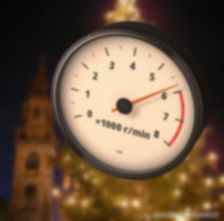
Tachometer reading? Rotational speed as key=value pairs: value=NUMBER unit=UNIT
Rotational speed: value=5750 unit=rpm
